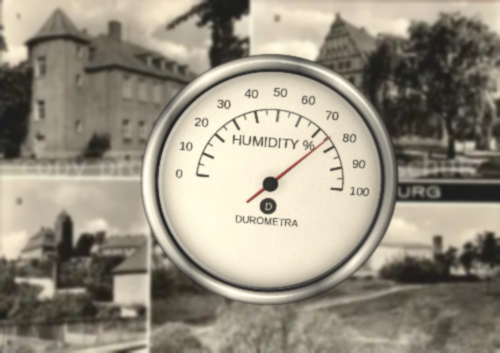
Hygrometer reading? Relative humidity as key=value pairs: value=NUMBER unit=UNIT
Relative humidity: value=75 unit=%
